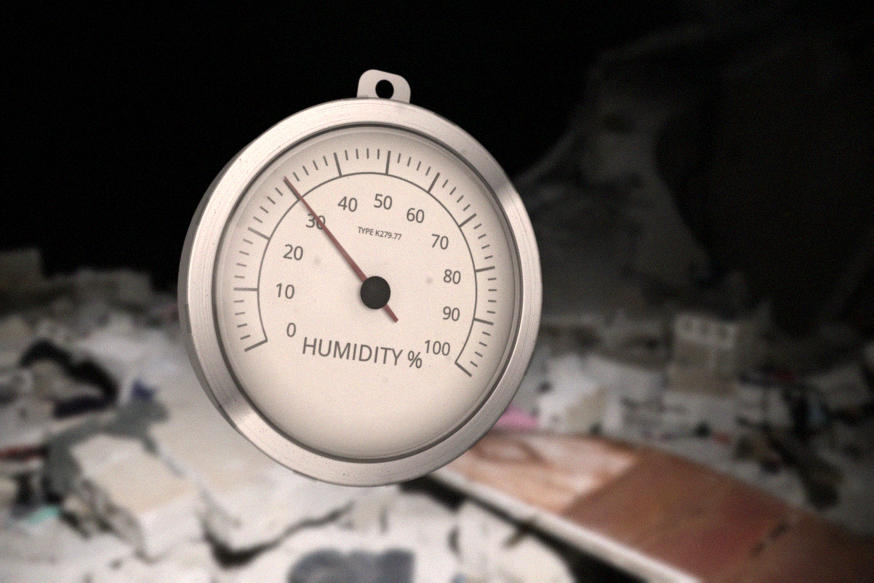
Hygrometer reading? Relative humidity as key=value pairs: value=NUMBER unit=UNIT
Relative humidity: value=30 unit=%
